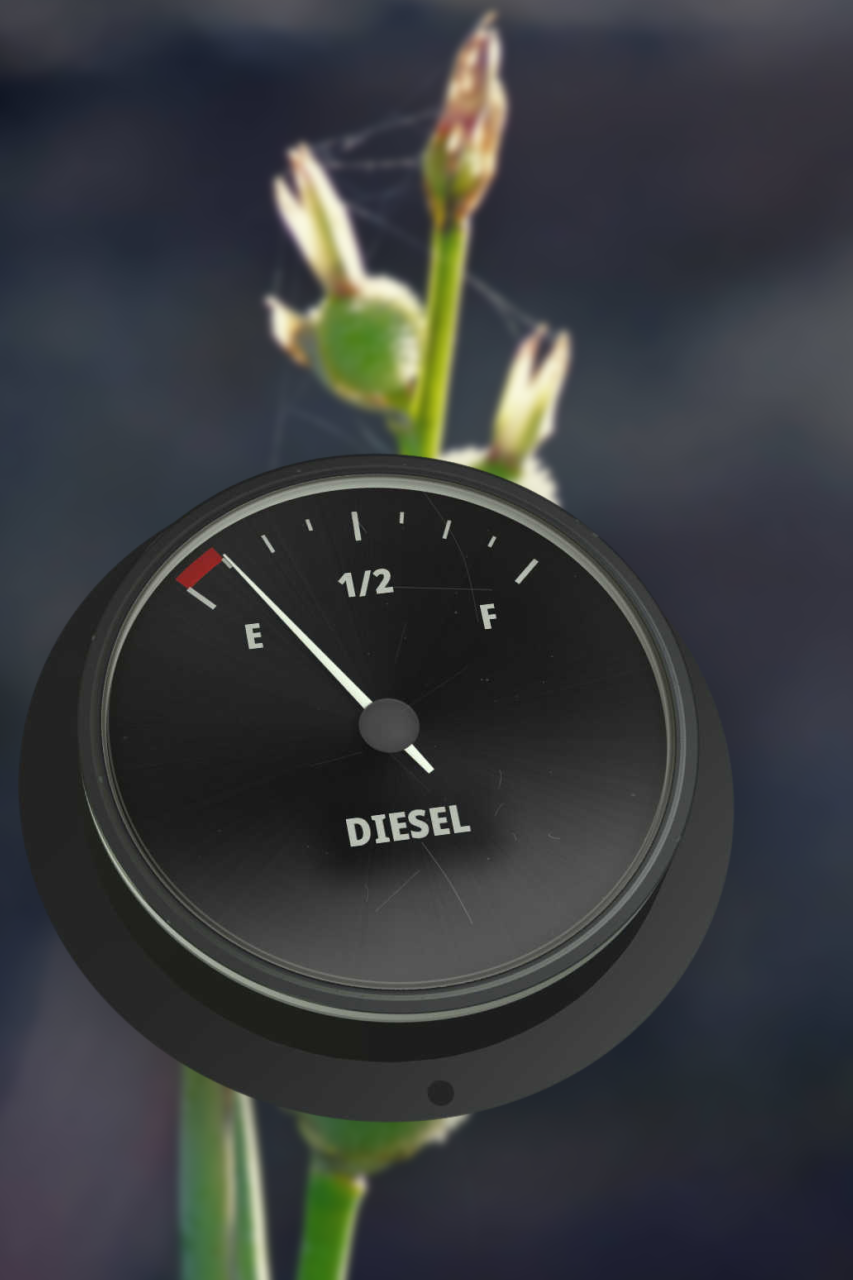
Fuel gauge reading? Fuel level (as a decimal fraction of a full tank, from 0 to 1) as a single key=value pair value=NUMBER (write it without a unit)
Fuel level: value=0.125
